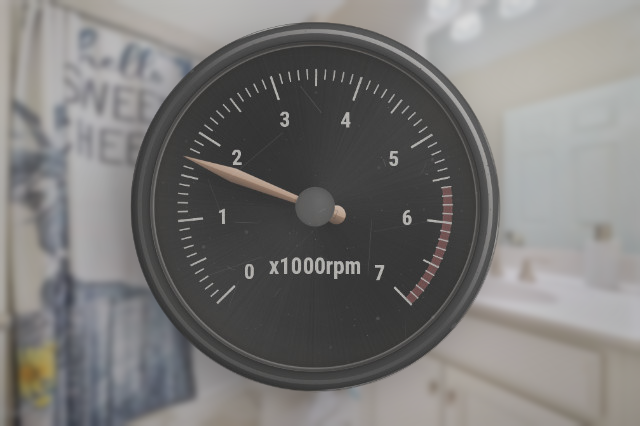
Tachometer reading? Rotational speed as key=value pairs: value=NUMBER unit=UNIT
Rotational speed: value=1700 unit=rpm
